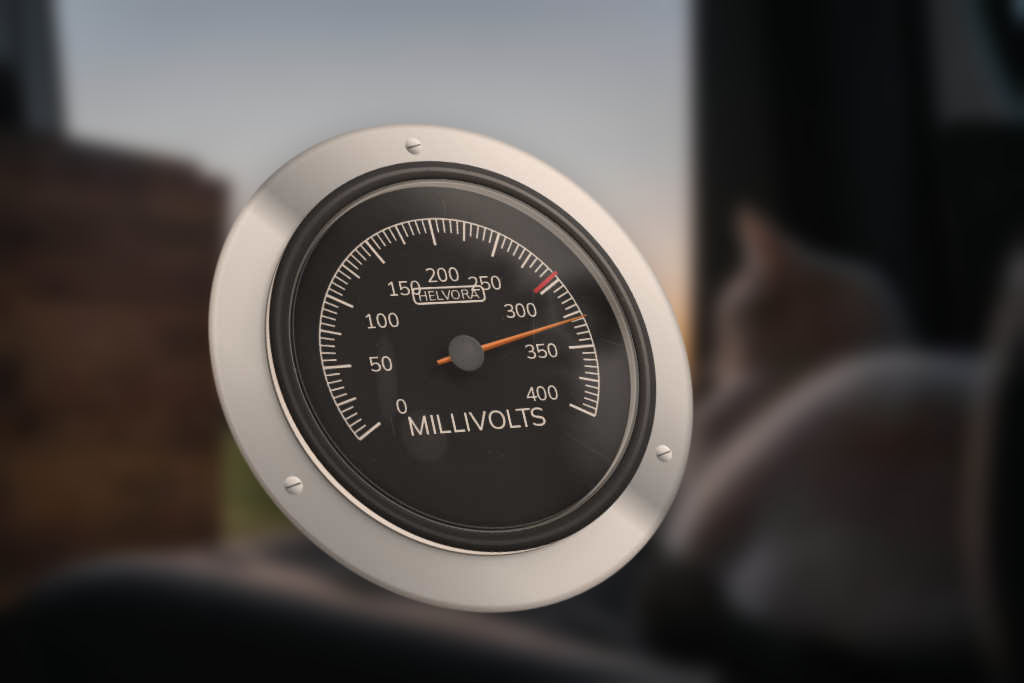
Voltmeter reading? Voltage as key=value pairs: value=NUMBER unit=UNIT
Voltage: value=330 unit=mV
